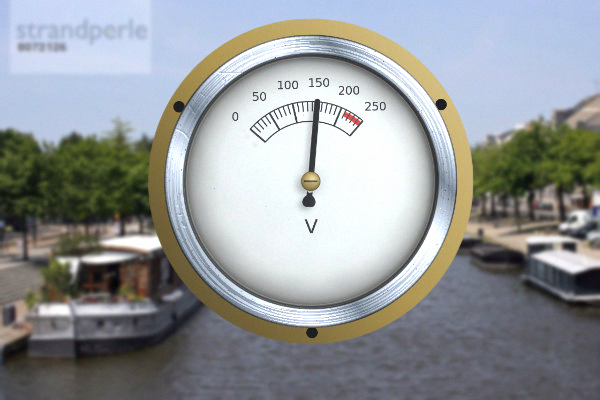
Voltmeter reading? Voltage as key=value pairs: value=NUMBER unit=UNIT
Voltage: value=150 unit=V
